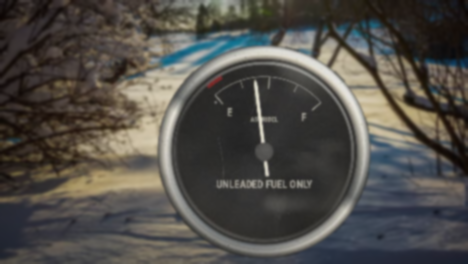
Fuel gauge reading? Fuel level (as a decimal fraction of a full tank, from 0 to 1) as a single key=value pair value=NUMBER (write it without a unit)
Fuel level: value=0.375
